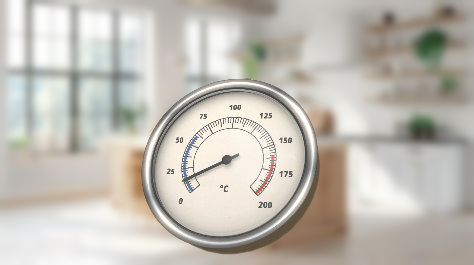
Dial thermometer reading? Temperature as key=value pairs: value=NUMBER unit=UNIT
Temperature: value=12.5 unit=°C
